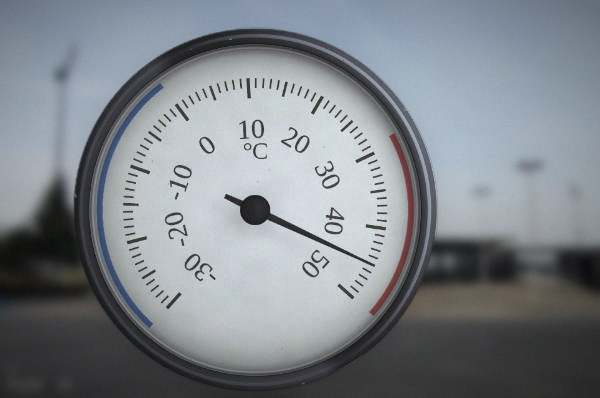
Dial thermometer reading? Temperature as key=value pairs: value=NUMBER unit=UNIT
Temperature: value=45 unit=°C
